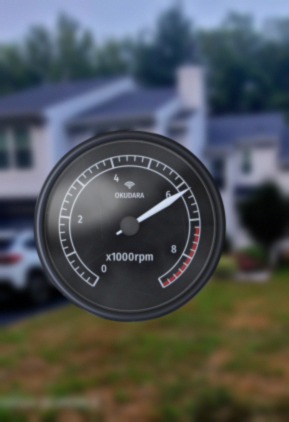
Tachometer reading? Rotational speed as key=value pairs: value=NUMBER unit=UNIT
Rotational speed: value=6200 unit=rpm
